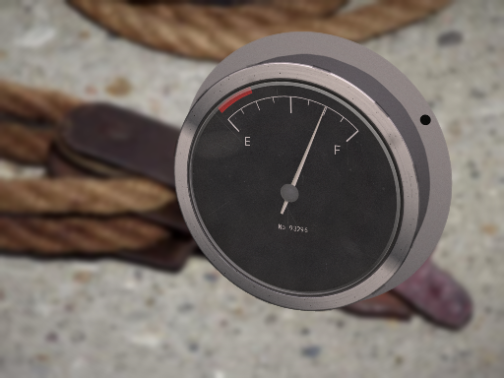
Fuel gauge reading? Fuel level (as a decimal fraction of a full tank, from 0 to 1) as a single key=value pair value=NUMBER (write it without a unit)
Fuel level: value=0.75
